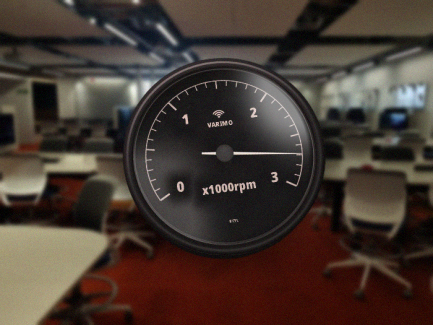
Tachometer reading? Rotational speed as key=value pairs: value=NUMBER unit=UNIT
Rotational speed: value=2700 unit=rpm
